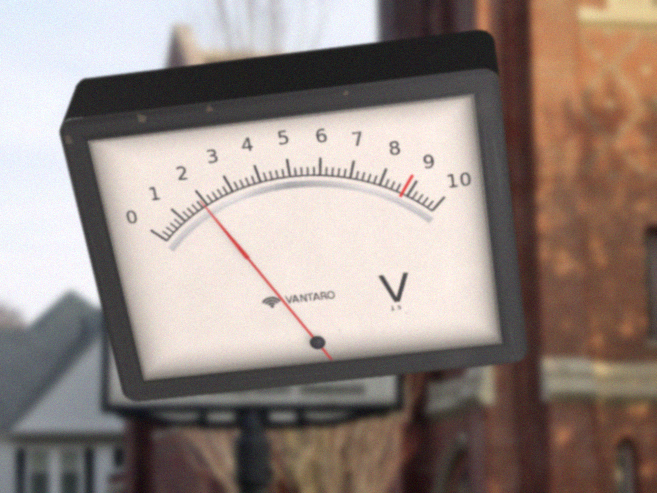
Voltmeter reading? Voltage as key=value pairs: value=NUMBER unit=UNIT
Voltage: value=2 unit=V
